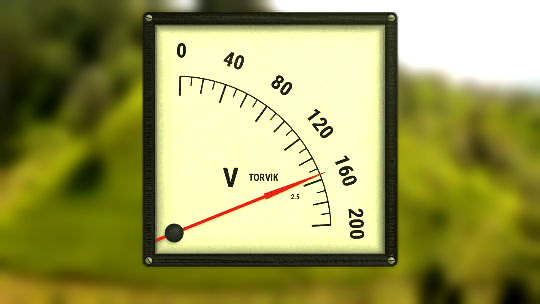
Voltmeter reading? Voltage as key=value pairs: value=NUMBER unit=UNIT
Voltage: value=155 unit=V
